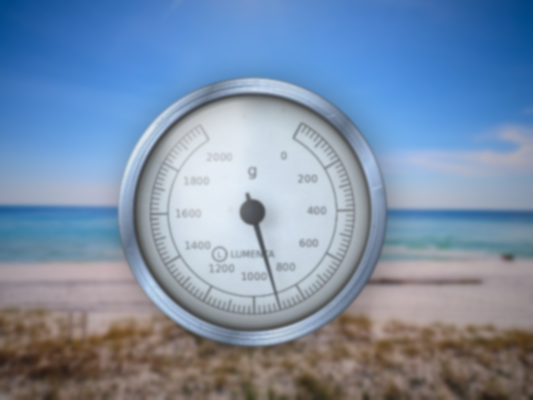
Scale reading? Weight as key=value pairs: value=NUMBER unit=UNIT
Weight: value=900 unit=g
